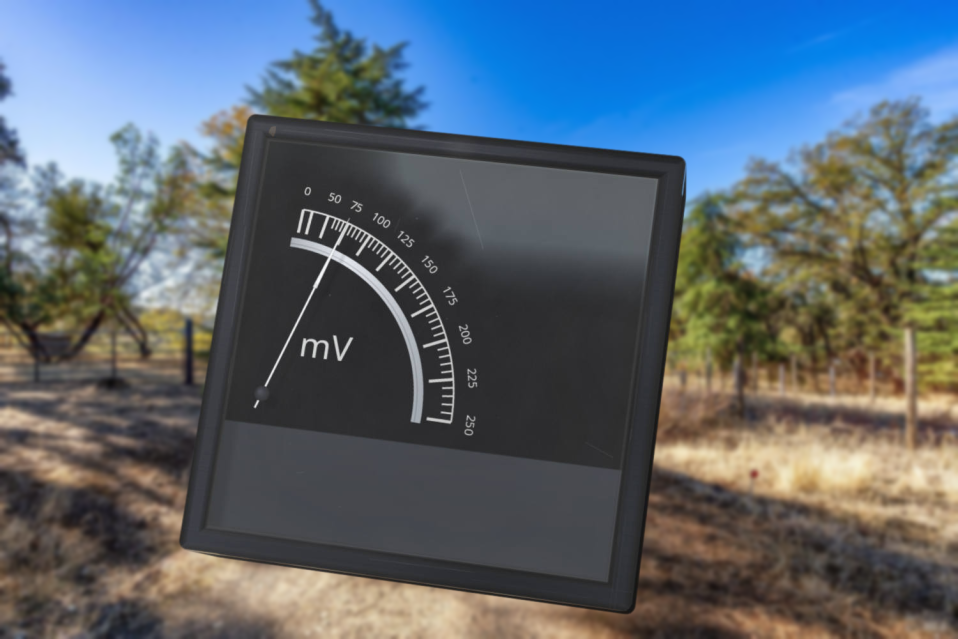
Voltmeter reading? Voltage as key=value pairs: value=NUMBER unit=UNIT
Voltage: value=75 unit=mV
